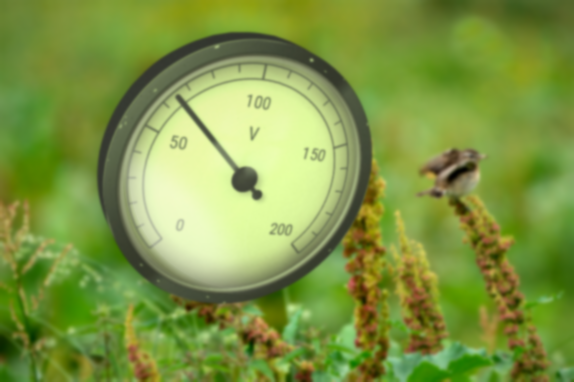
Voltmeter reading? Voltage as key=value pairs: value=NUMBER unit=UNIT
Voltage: value=65 unit=V
